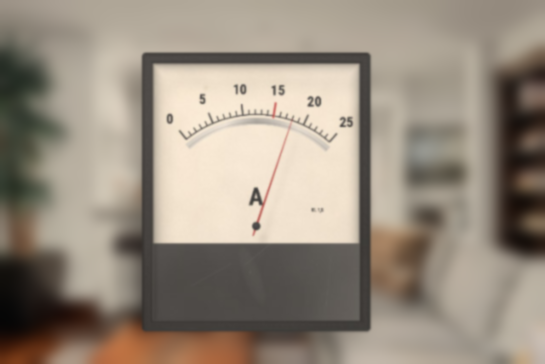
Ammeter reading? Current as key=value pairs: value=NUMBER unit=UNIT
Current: value=18 unit=A
